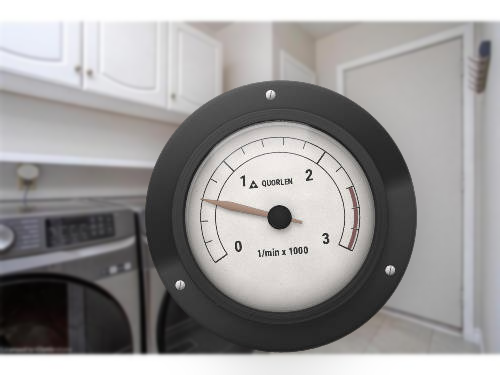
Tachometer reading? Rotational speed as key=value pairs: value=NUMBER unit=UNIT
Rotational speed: value=600 unit=rpm
